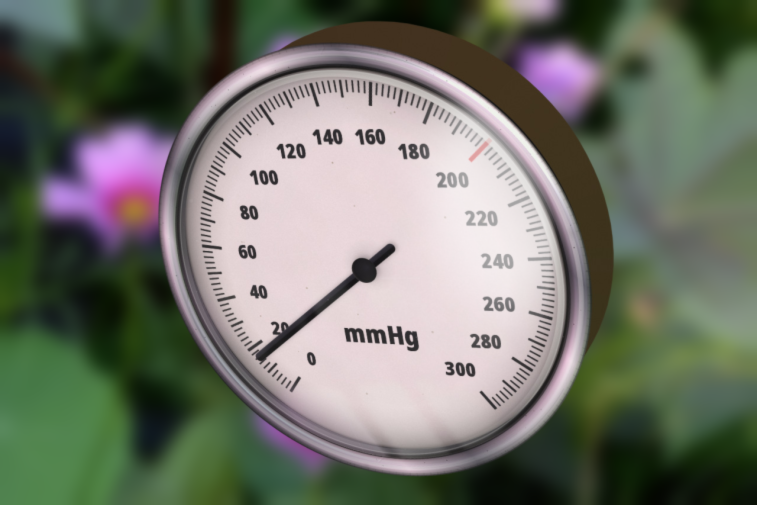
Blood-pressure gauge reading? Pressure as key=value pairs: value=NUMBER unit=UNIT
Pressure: value=16 unit=mmHg
